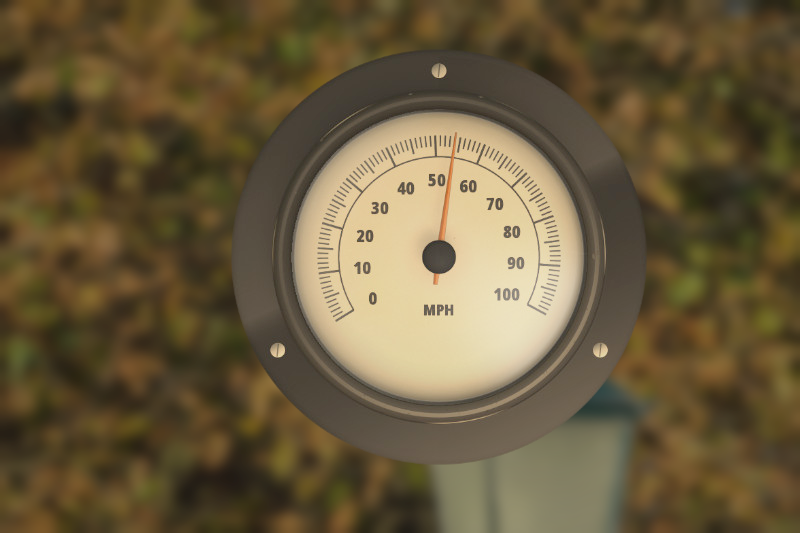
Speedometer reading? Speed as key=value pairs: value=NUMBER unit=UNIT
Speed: value=54 unit=mph
